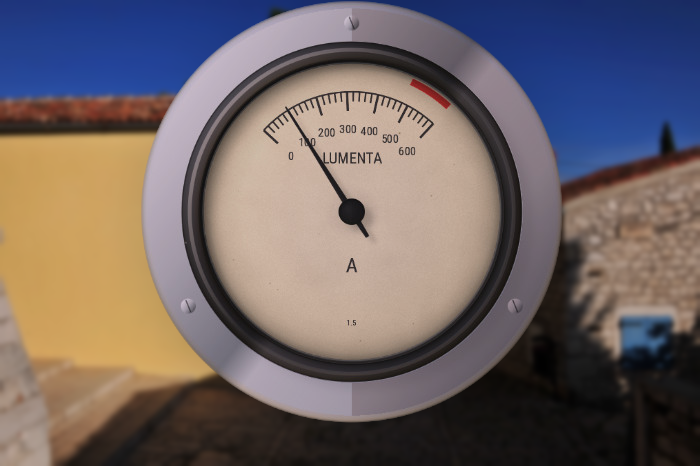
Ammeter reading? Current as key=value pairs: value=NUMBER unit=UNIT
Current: value=100 unit=A
